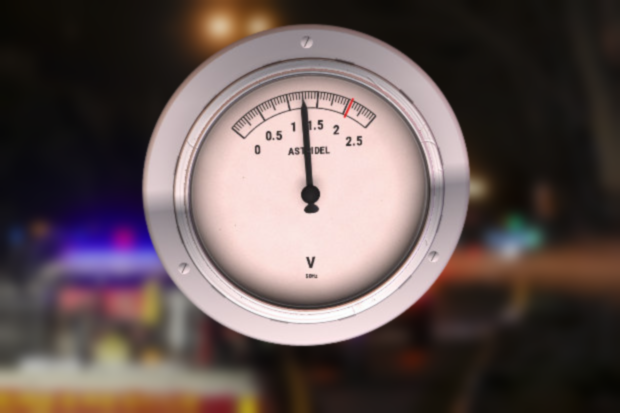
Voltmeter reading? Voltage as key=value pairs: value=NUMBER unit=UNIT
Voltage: value=1.25 unit=V
